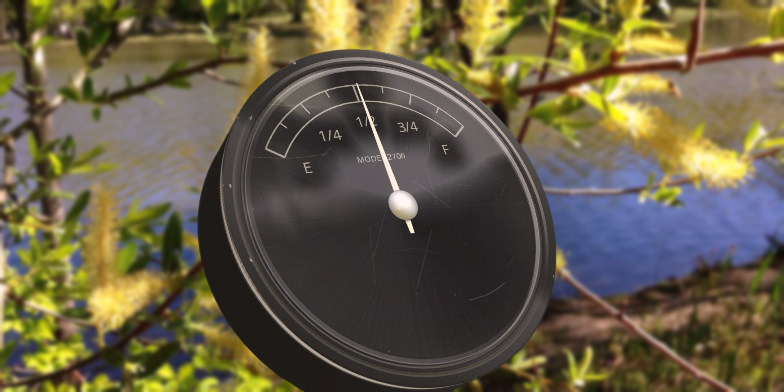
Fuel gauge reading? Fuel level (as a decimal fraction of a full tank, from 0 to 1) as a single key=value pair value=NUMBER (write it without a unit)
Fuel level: value=0.5
